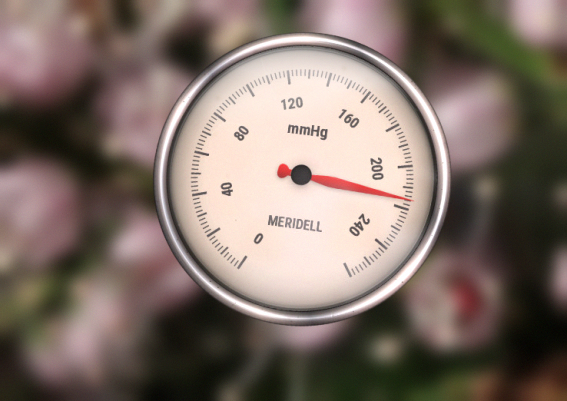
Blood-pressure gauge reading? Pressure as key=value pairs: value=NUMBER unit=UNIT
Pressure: value=216 unit=mmHg
